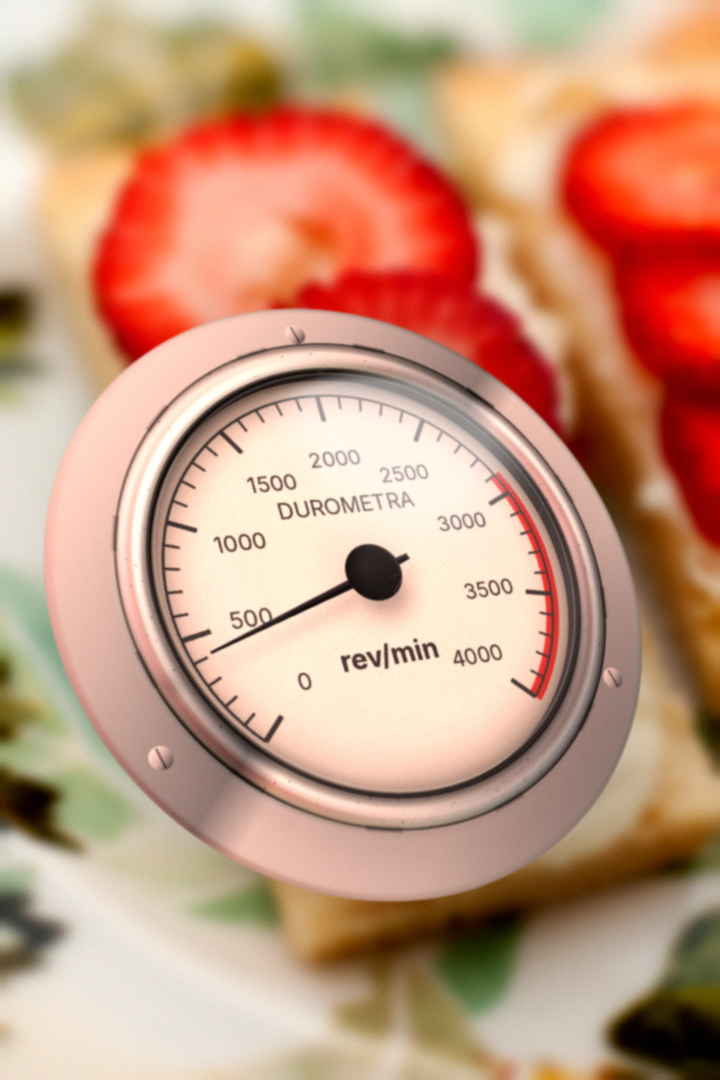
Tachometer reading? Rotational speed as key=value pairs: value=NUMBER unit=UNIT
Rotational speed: value=400 unit=rpm
